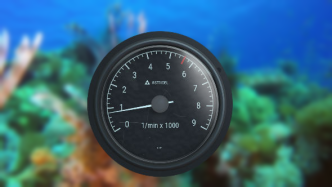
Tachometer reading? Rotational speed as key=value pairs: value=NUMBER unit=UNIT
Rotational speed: value=800 unit=rpm
